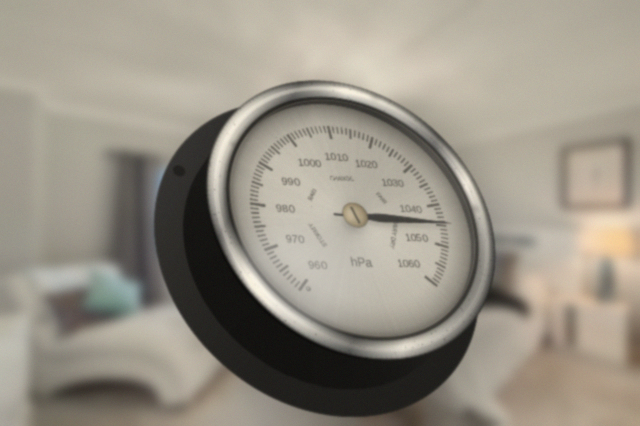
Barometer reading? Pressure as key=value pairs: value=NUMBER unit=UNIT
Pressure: value=1045 unit=hPa
